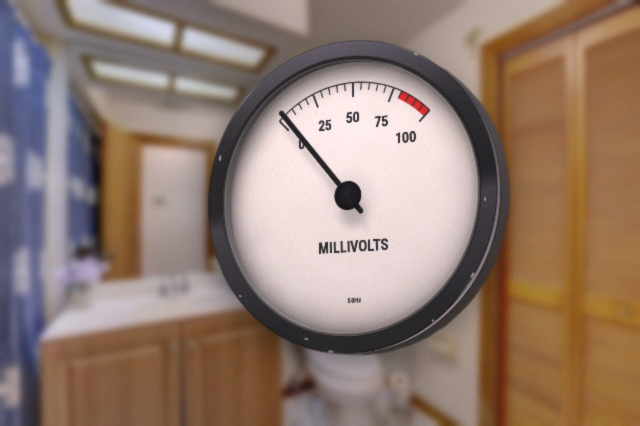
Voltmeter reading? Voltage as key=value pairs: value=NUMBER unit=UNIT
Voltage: value=5 unit=mV
